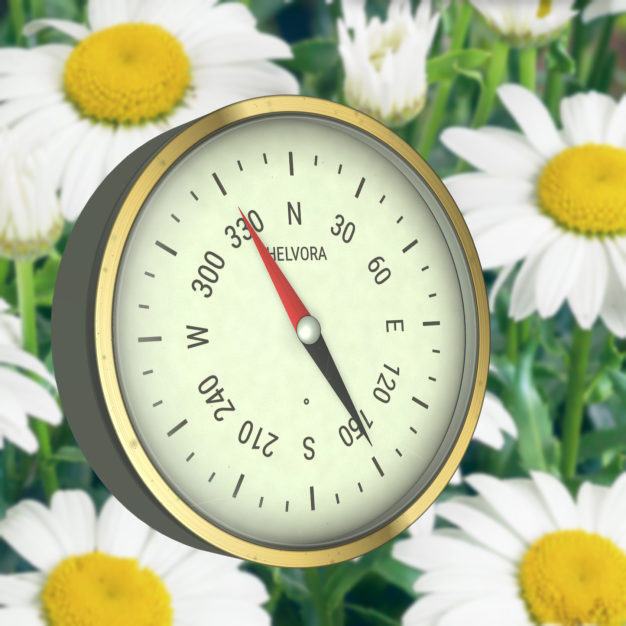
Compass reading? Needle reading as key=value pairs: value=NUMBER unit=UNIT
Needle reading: value=330 unit=°
